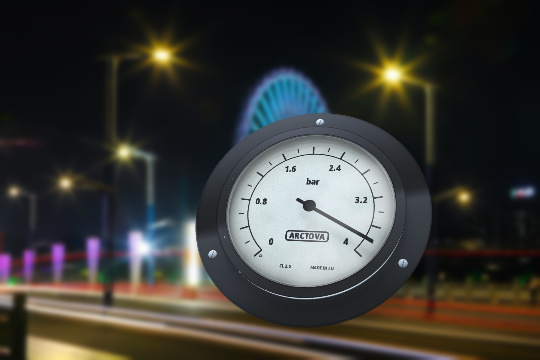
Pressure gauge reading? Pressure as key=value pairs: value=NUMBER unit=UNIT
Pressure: value=3.8 unit=bar
